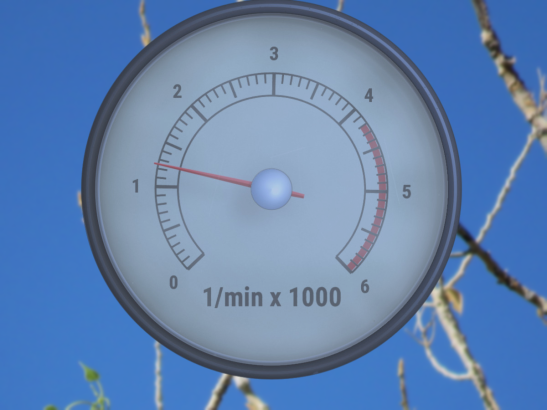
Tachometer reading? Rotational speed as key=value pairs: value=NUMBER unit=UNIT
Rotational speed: value=1250 unit=rpm
